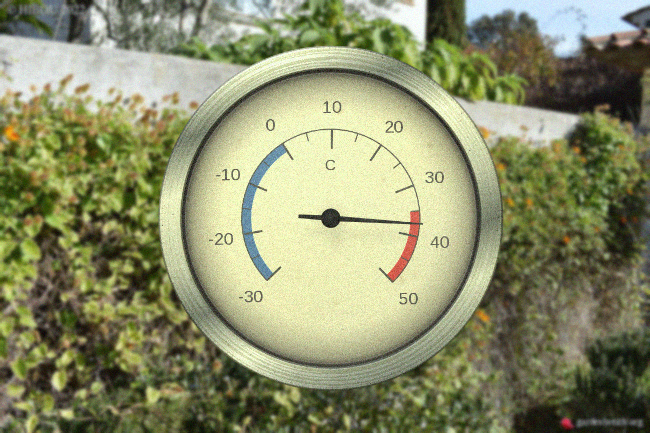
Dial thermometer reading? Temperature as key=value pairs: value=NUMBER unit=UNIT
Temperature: value=37.5 unit=°C
